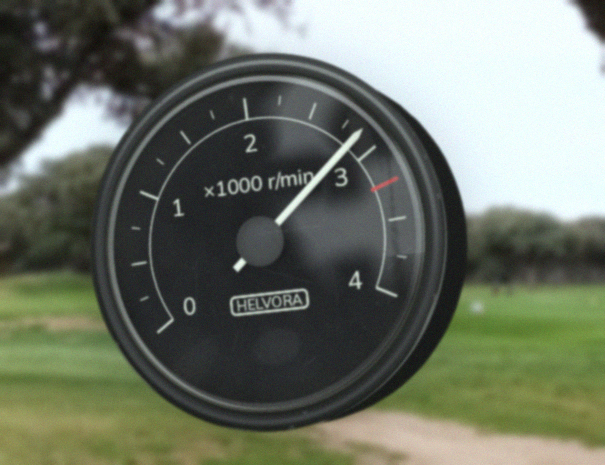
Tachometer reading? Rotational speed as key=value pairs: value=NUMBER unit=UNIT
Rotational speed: value=2875 unit=rpm
